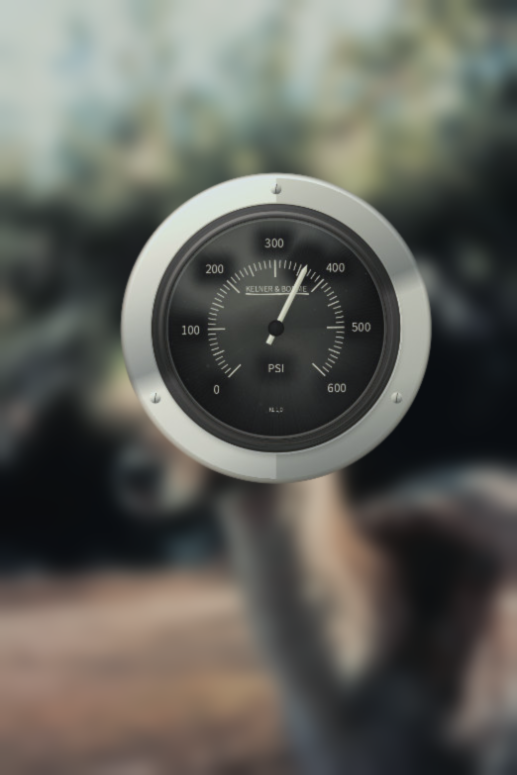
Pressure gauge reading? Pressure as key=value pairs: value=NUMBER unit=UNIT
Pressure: value=360 unit=psi
